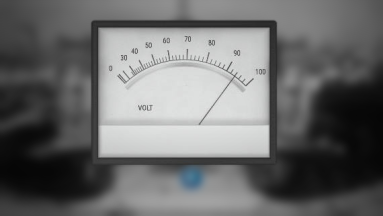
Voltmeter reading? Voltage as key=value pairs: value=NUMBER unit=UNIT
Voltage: value=94 unit=V
